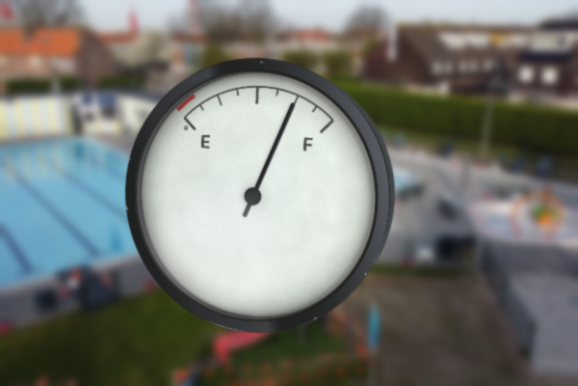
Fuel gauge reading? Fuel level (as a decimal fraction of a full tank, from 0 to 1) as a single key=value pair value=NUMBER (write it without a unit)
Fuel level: value=0.75
